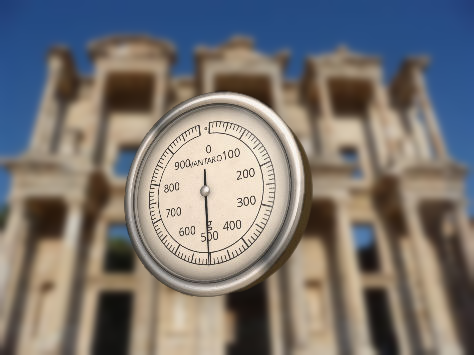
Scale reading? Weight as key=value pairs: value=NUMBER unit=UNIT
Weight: value=500 unit=g
